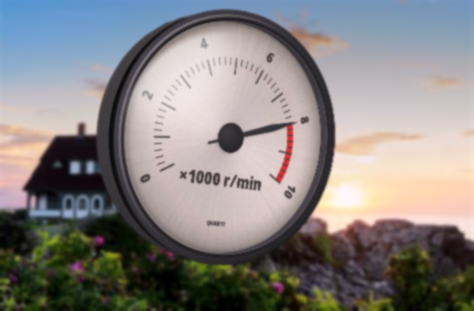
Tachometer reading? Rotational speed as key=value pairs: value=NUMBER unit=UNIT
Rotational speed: value=8000 unit=rpm
